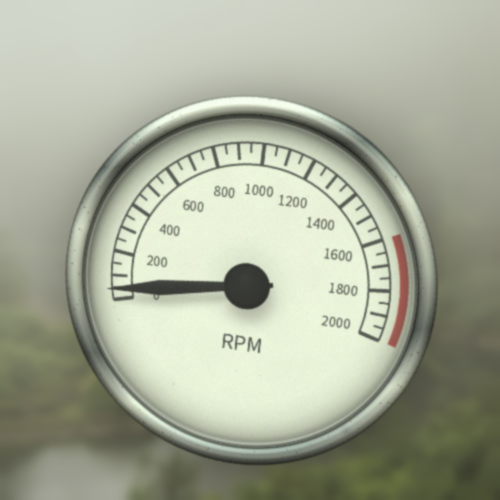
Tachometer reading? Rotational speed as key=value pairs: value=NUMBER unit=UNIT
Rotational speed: value=50 unit=rpm
